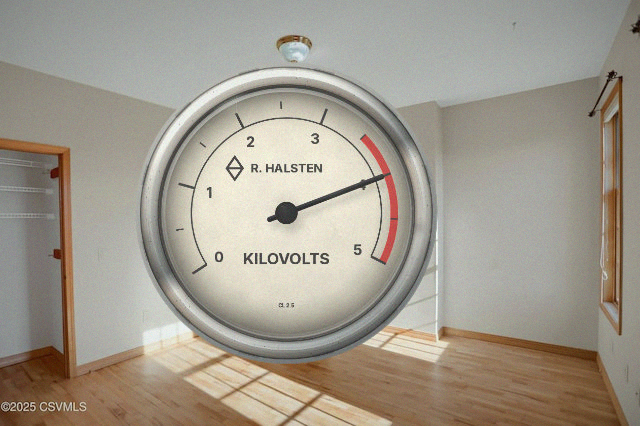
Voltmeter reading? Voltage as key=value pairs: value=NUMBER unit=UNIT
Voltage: value=4 unit=kV
